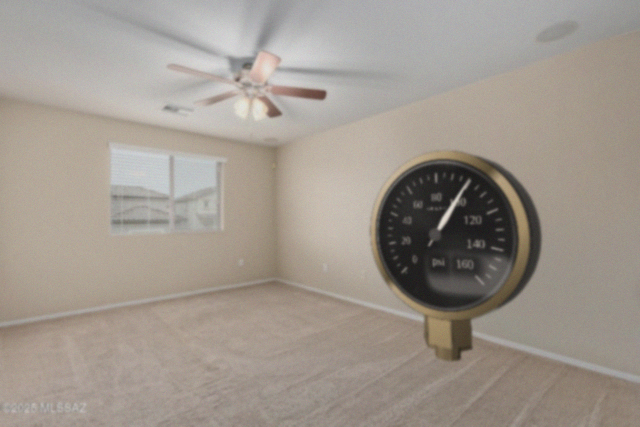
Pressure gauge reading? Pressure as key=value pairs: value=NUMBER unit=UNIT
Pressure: value=100 unit=psi
